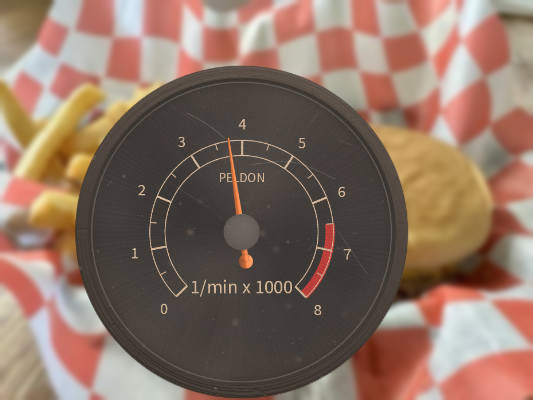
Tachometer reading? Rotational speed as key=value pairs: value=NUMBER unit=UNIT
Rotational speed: value=3750 unit=rpm
